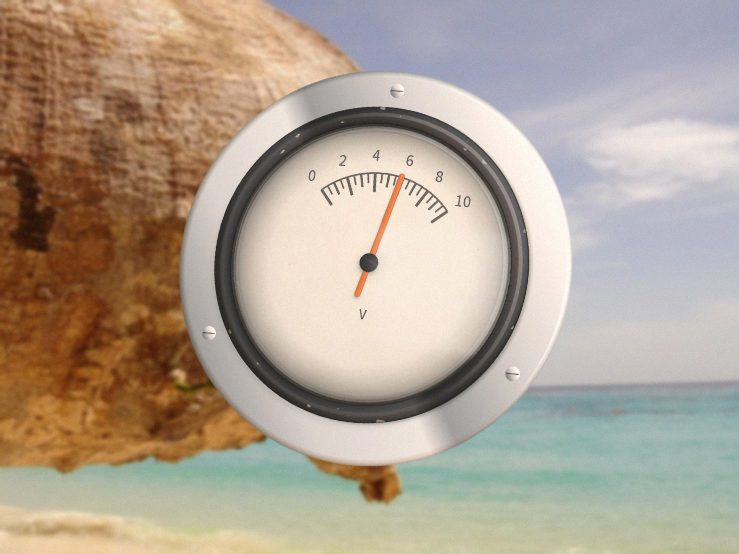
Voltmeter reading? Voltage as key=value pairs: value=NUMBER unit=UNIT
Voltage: value=6 unit=V
